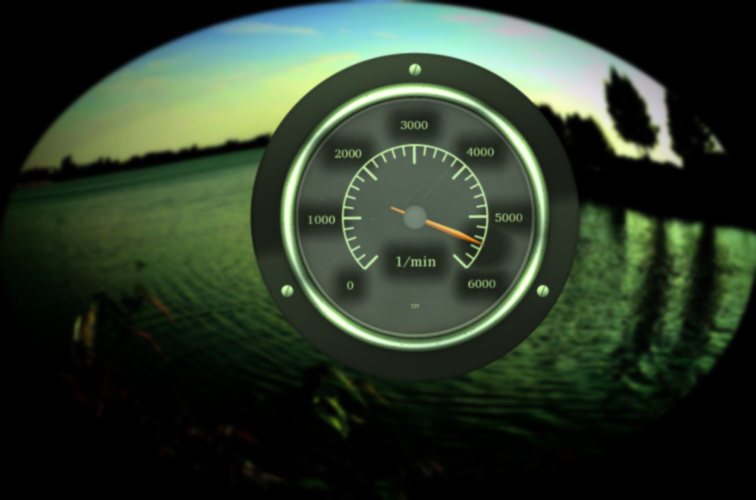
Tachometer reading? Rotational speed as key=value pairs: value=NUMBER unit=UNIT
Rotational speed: value=5500 unit=rpm
